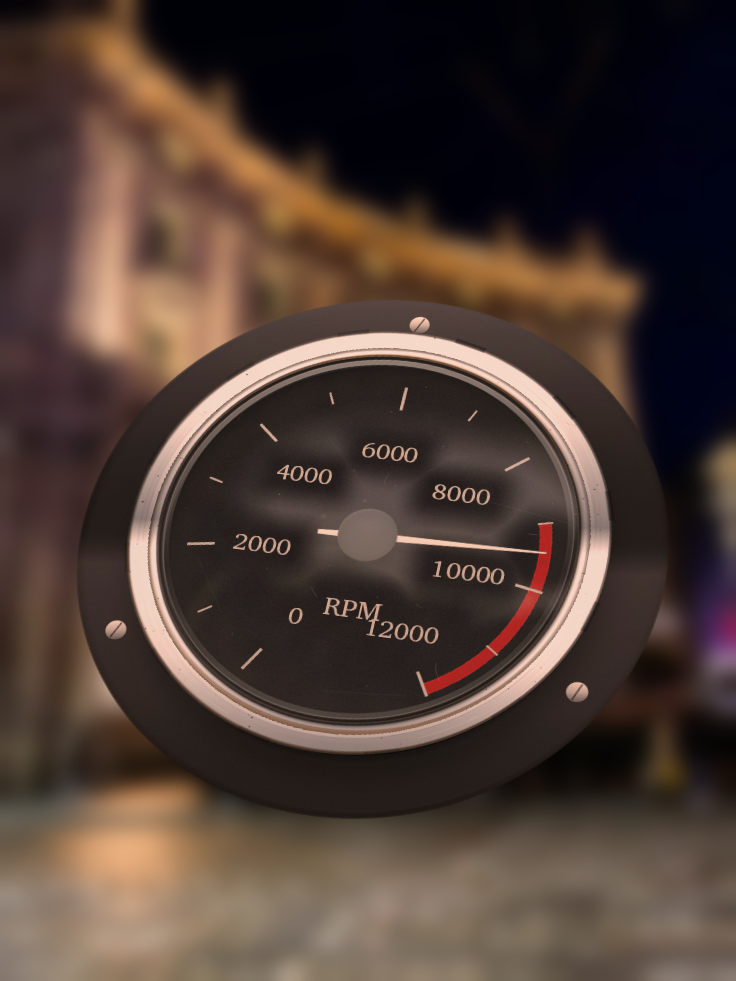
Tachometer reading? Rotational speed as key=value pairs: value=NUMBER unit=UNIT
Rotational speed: value=9500 unit=rpm
